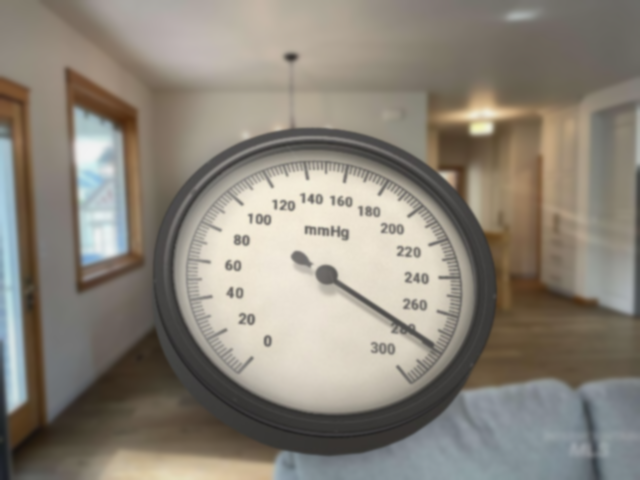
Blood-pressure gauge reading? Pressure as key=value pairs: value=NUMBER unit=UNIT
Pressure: value=280 unit=mmHg
